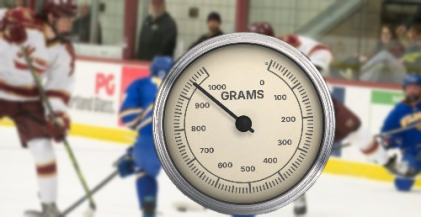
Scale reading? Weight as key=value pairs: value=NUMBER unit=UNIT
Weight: value=950 unit=g
